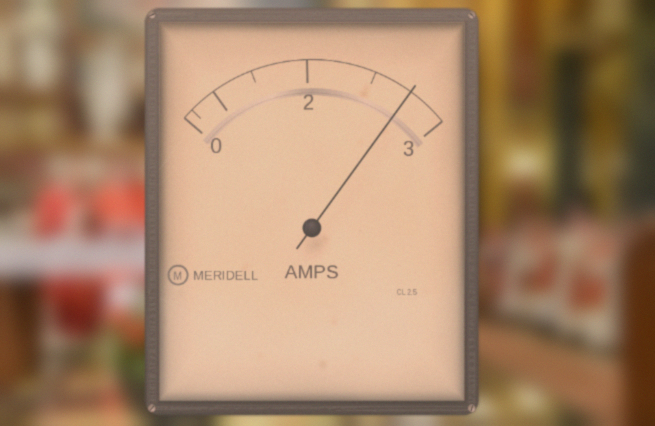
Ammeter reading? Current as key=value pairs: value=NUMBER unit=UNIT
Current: value=2.75 unit=A
